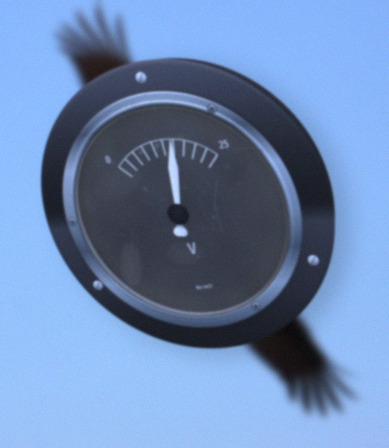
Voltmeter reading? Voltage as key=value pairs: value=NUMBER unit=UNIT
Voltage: value=15 unit=V
